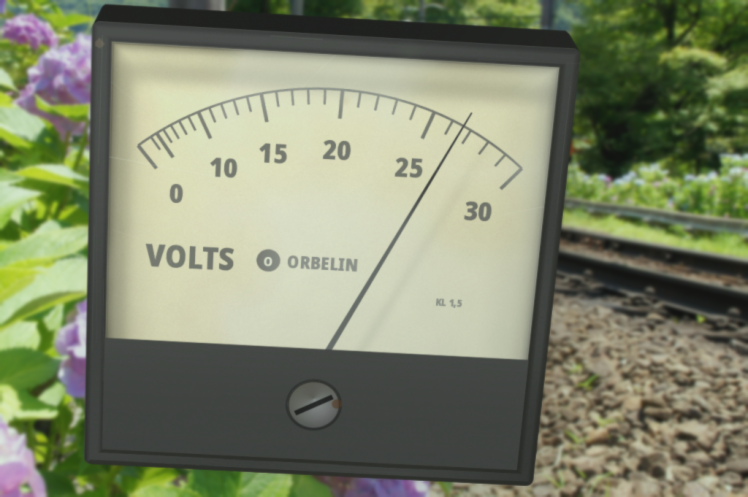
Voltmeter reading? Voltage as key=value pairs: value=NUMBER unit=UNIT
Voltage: value=26.5 unit=V
